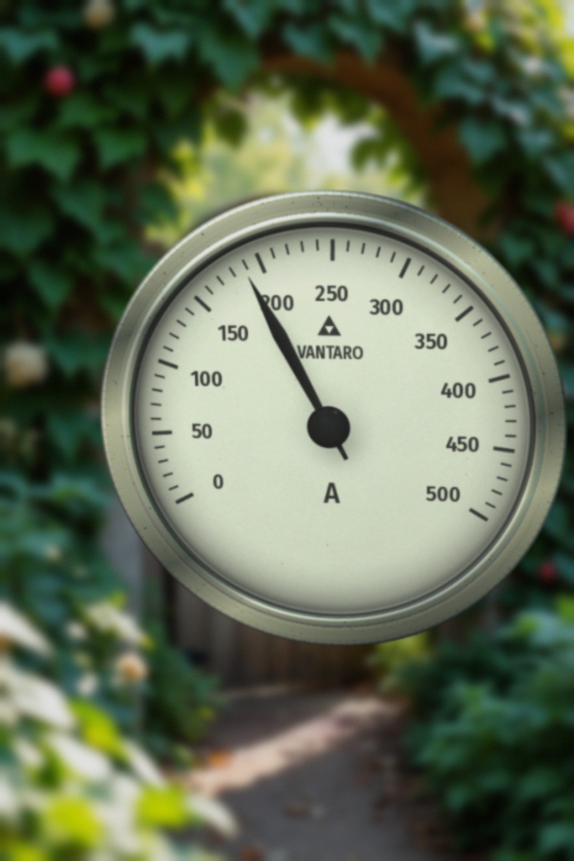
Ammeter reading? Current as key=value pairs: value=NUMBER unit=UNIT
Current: value=190 unit=A
